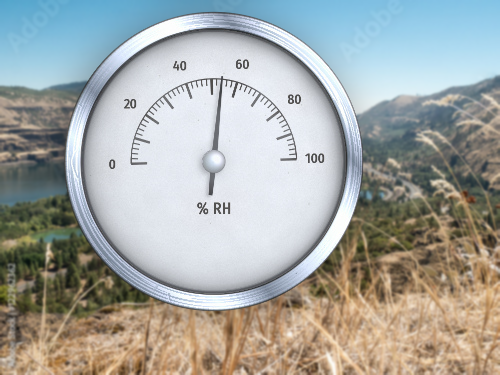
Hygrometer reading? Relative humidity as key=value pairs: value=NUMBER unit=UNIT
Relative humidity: value=54 unit=%
